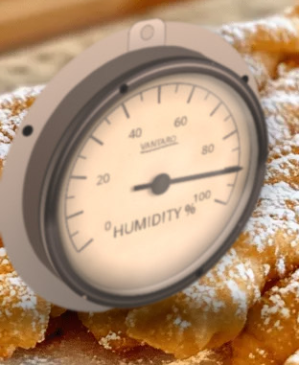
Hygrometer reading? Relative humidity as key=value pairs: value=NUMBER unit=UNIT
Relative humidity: value=90 unit=%
